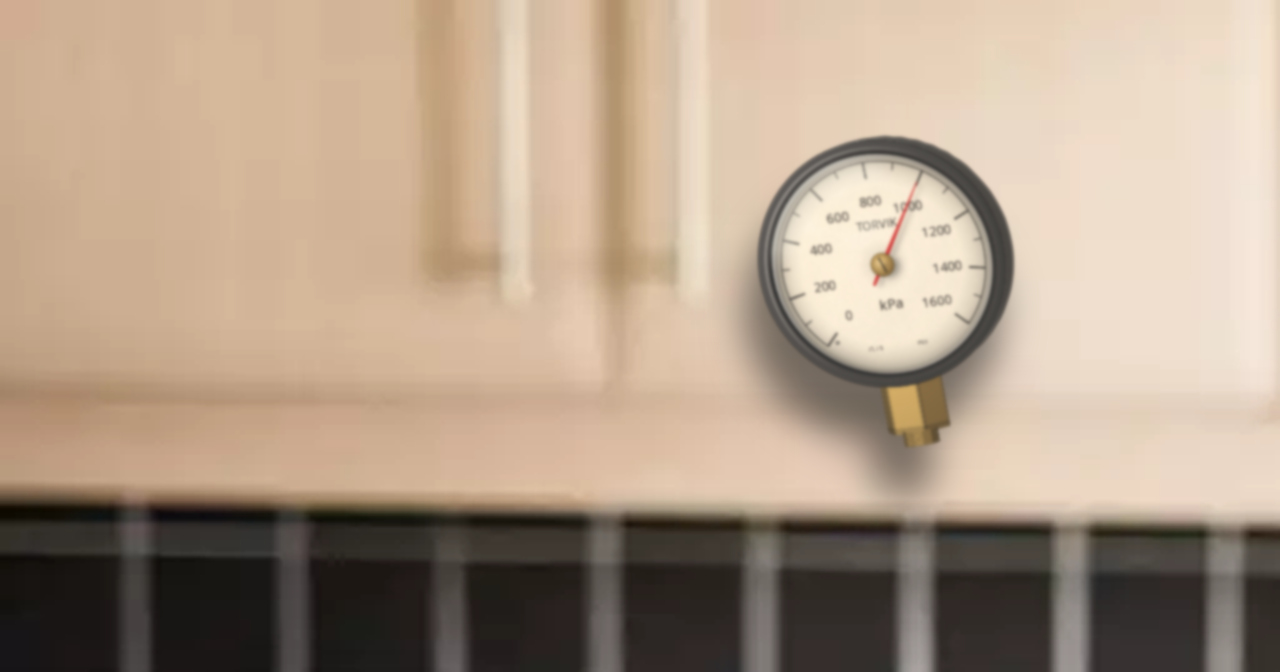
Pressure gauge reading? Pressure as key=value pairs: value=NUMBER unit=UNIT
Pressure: value=1000 unit=kPa
